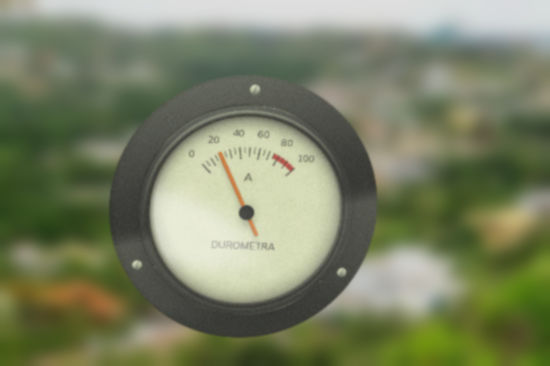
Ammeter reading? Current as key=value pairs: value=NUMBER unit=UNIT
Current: value=20 unit=A
